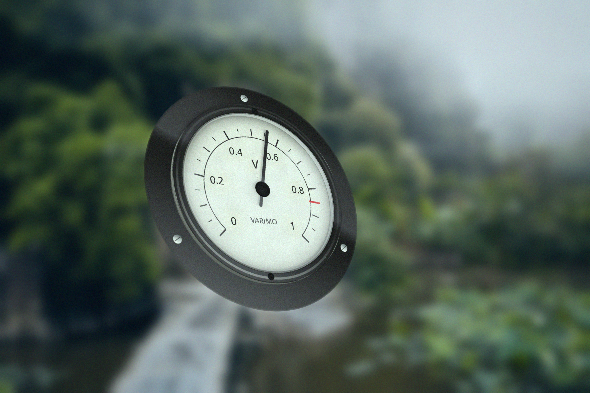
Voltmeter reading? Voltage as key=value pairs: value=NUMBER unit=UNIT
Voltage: value=0.55 unit=V
